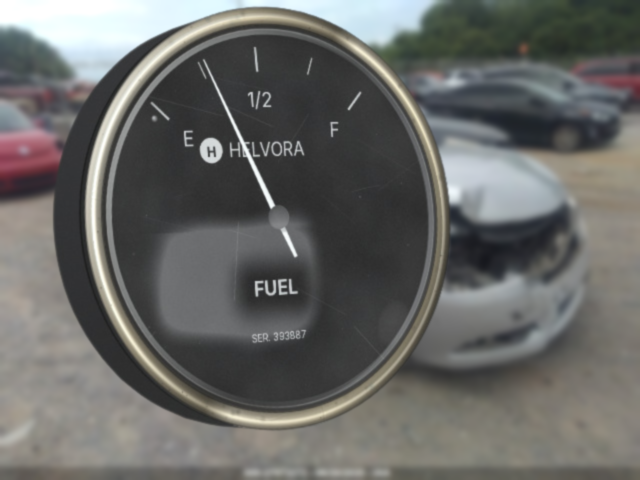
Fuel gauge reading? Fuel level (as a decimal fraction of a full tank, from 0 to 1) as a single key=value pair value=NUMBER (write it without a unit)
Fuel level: value=0.25
